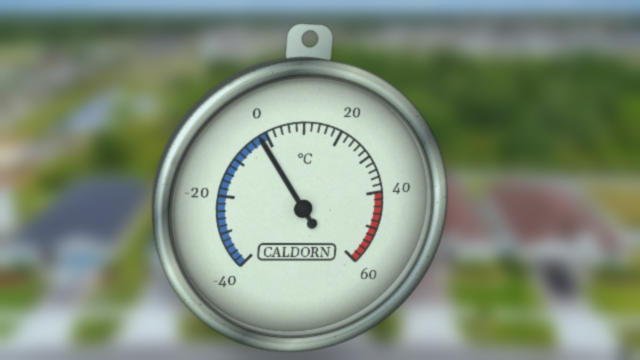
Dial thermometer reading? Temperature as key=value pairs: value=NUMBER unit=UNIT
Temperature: value=-2 unit=°C
